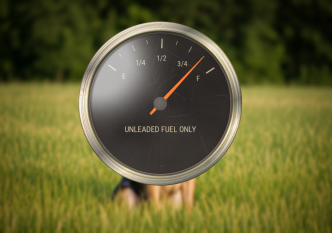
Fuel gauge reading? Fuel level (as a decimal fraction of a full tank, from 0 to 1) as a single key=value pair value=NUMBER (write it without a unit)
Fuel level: value=0.875
